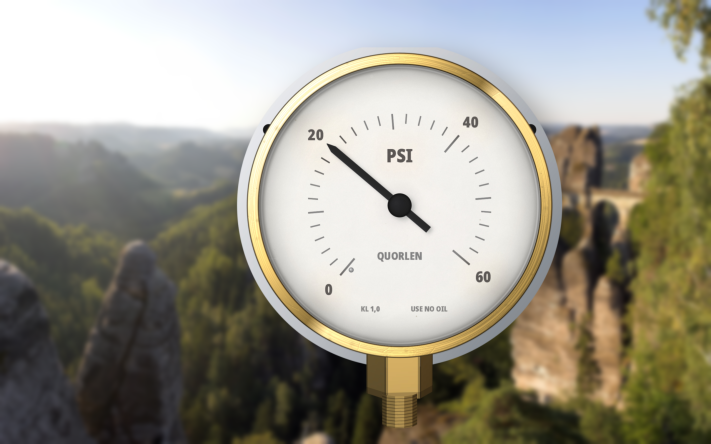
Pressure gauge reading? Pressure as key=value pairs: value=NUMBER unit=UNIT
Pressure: value=20 unit=psi
